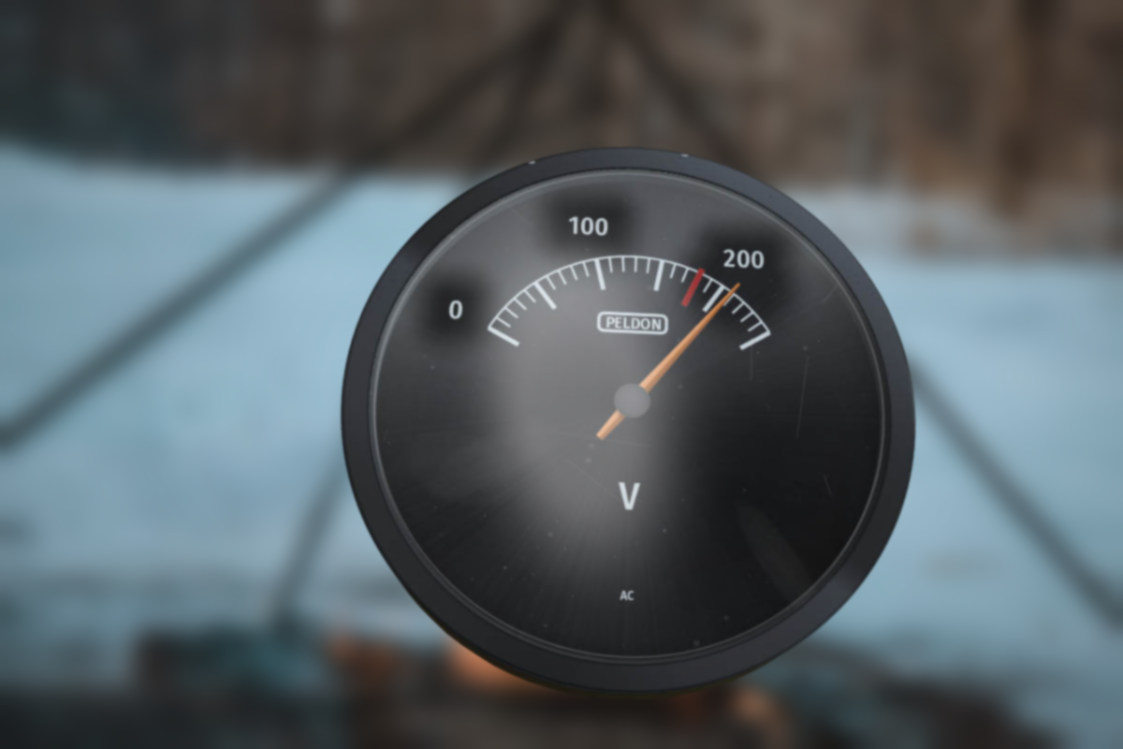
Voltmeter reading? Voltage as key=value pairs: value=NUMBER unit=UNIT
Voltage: value=210 unit=V
